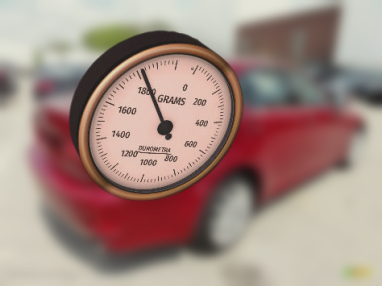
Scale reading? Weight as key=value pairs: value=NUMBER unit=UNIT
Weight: value=1820 unit=g
